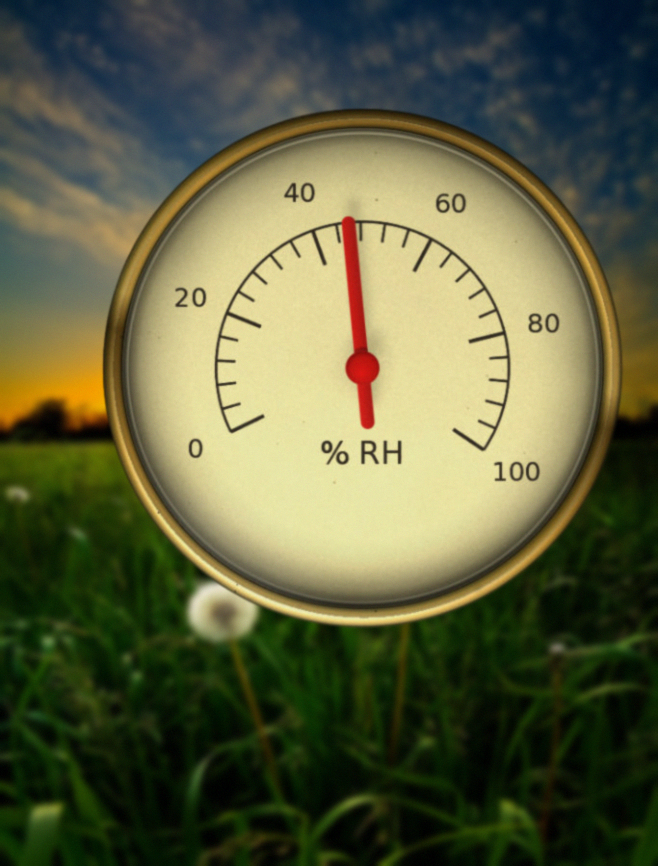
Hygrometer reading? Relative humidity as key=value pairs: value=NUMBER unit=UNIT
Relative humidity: value=46 unit=%
